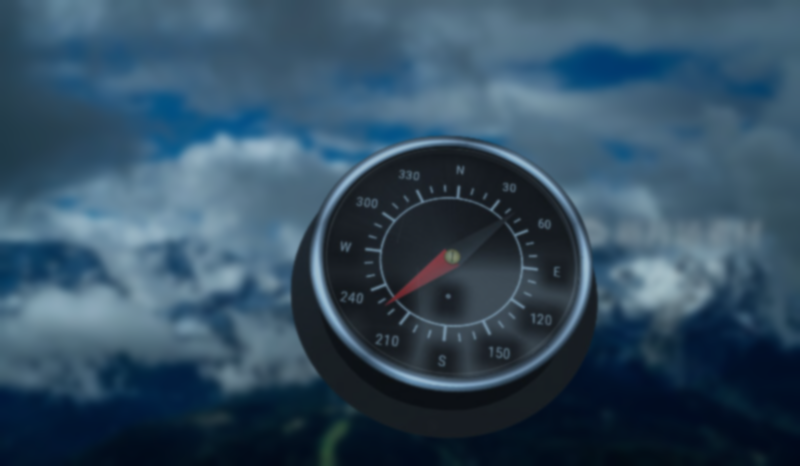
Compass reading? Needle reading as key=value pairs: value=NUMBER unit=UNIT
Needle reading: value=225 unit=°
